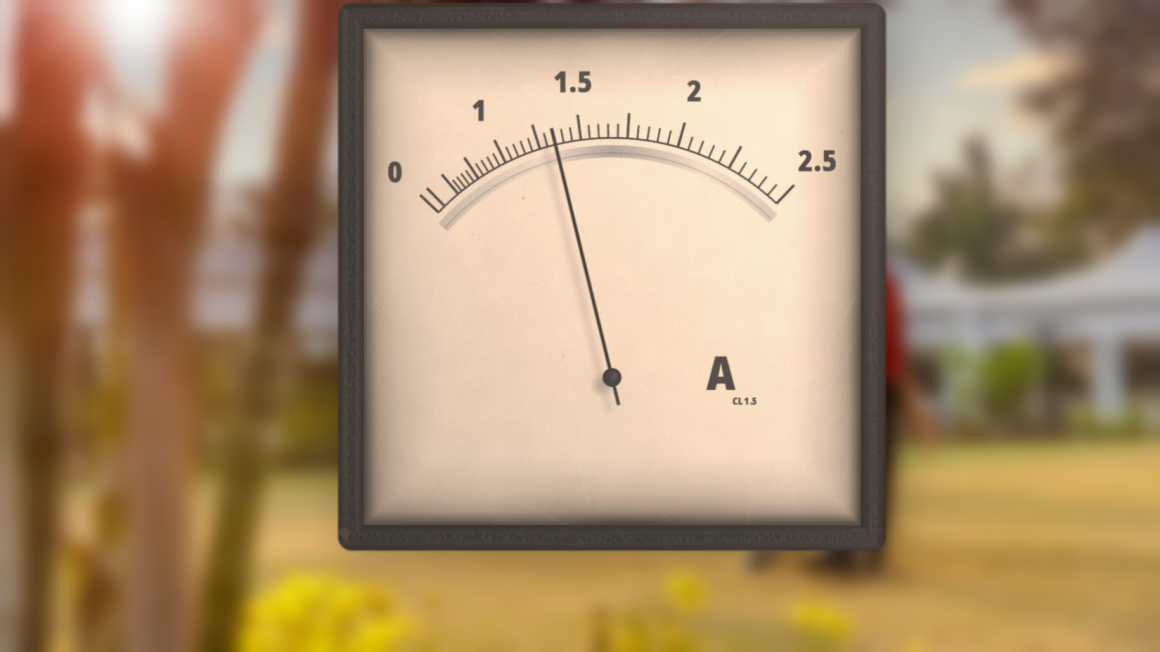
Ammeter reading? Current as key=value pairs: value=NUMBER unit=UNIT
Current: value=1.35 unit=A
